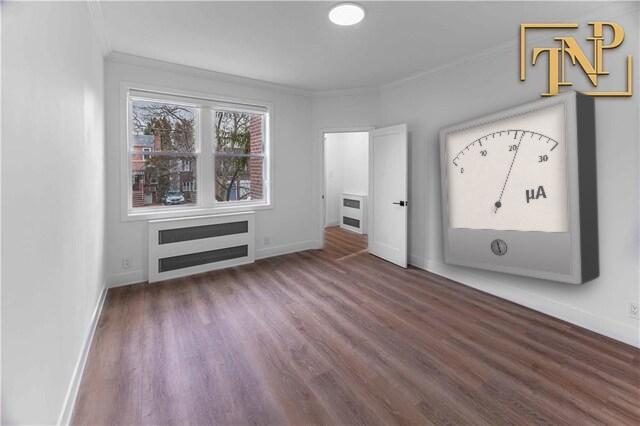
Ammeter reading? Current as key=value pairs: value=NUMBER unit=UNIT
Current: value=22 unit=µA
